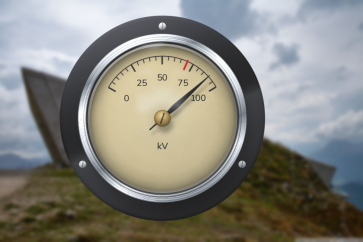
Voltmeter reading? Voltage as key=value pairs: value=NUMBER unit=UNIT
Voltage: value=90 unit=kV
